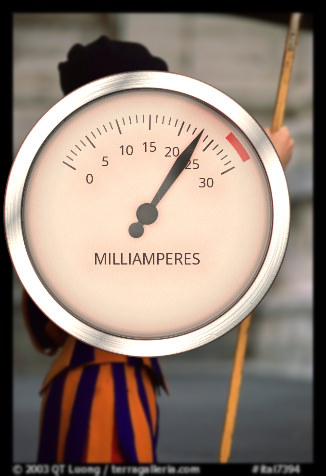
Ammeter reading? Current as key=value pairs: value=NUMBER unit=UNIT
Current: value=23 unit=mA
